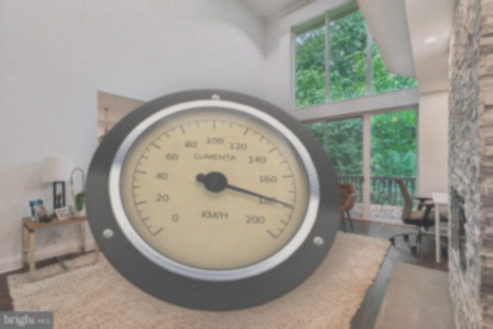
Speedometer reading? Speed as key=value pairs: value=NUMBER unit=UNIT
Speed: value=180 unit=km/h
